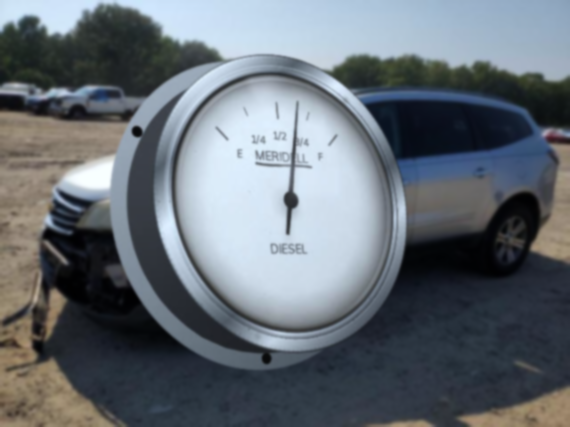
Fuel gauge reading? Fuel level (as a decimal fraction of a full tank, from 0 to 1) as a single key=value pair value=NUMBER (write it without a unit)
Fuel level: value=0.625
